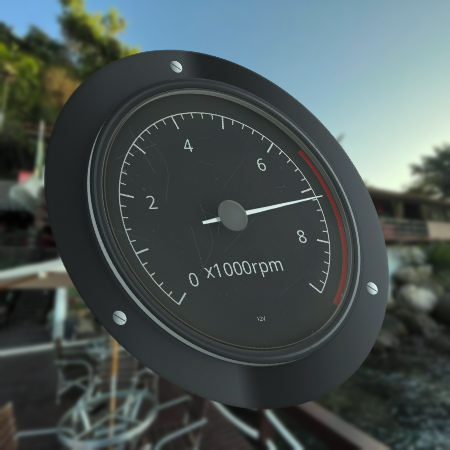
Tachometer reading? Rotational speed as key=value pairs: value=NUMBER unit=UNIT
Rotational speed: value=7200 unit=rpm
